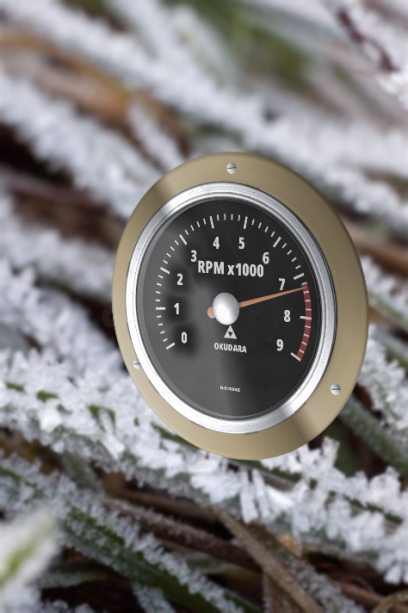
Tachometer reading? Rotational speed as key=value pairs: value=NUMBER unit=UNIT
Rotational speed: value=7300 unit=rpm
